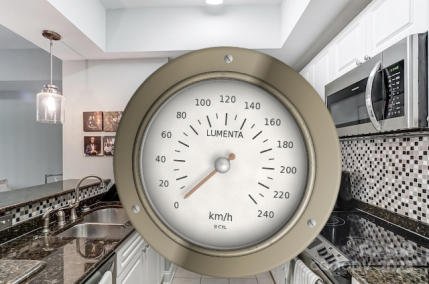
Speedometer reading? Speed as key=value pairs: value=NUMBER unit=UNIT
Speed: value=0 unit=km/h
